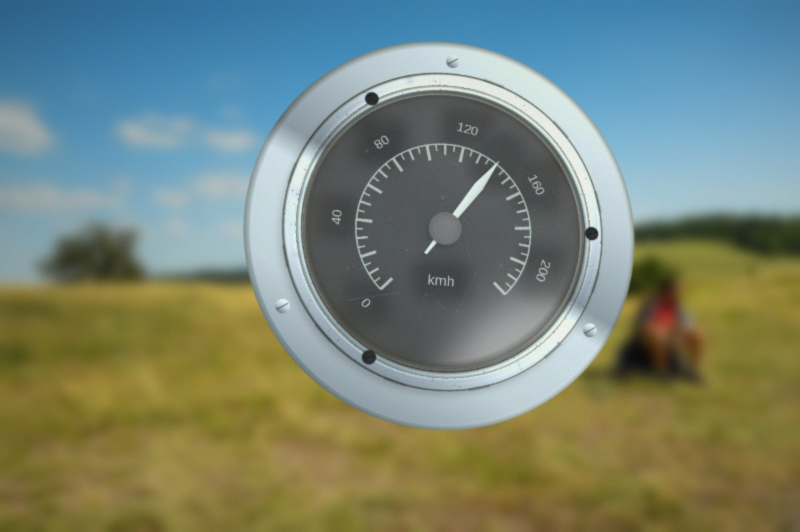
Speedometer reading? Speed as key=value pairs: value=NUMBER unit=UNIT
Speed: value=140 unit=km/h
